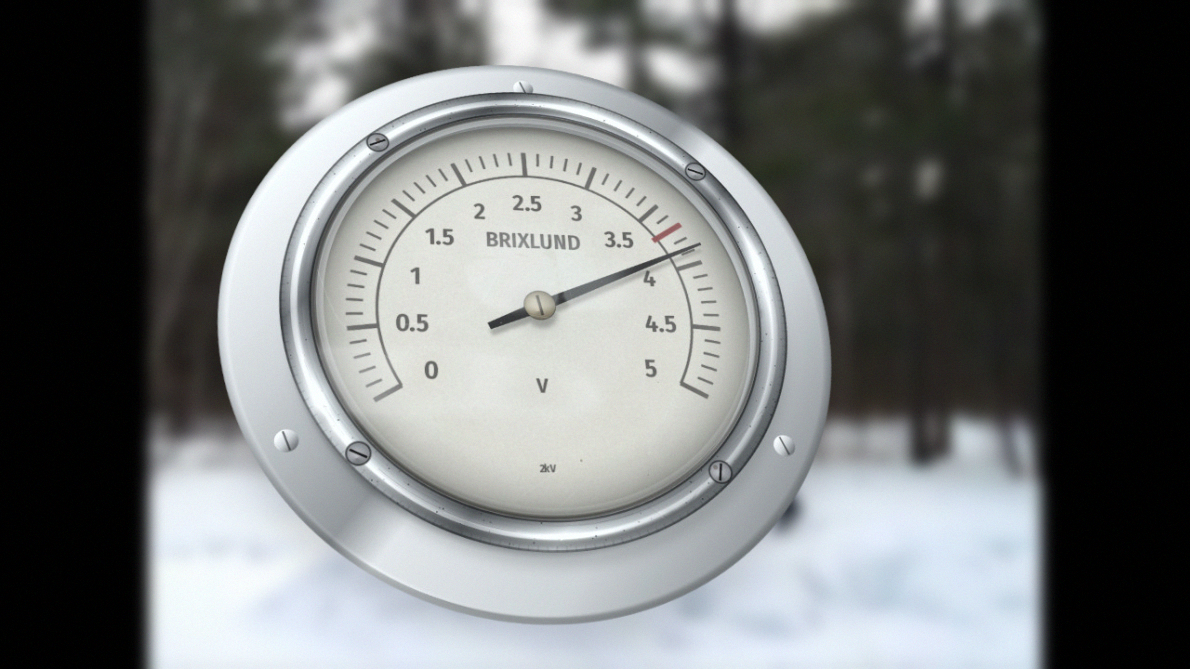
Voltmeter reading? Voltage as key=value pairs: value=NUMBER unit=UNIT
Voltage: value=3.9 unit=V
